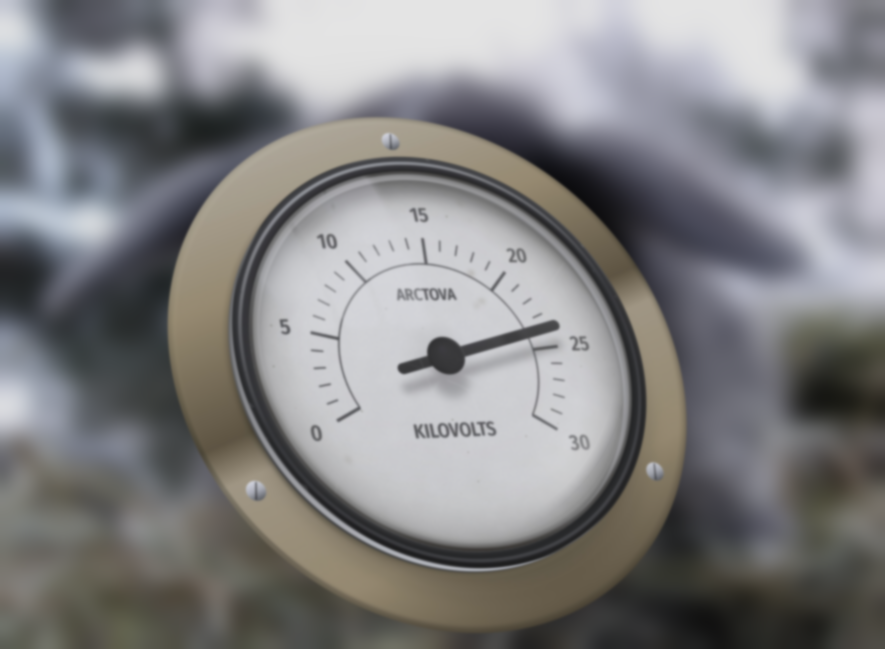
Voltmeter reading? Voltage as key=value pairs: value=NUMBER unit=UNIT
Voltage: value=24 unit=kV
